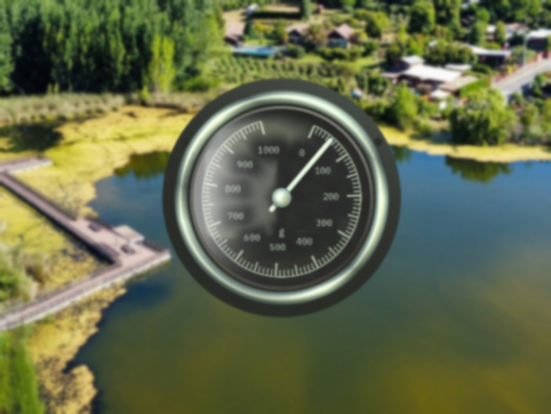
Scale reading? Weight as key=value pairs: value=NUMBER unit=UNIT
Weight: value=50 unit=g
